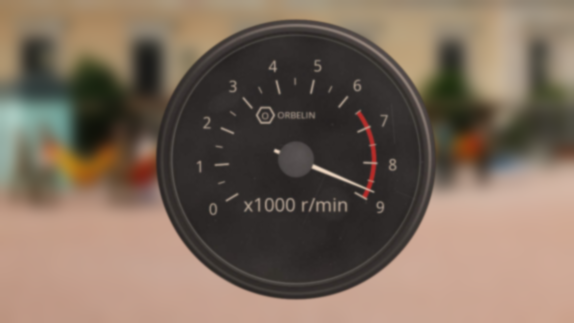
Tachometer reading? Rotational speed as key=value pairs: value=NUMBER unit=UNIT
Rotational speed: value=8750 unit=rpm
